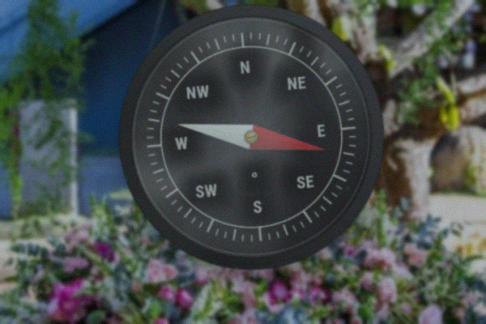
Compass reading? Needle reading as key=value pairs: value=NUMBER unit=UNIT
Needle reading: value=105 unit=°
